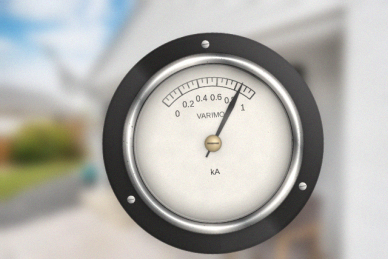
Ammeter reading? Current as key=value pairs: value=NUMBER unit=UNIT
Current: value=0.85 unit=kA
